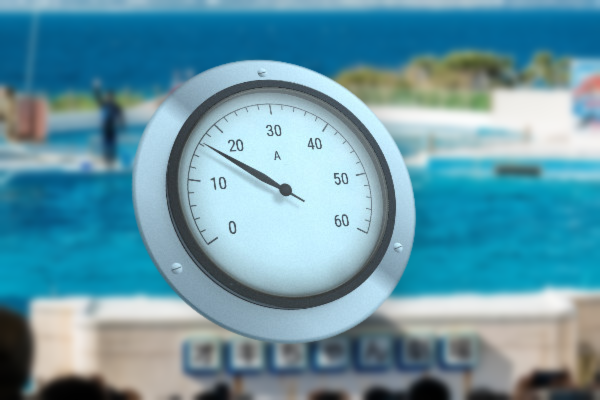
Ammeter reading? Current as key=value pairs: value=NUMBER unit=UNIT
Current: value=16 unit=A
